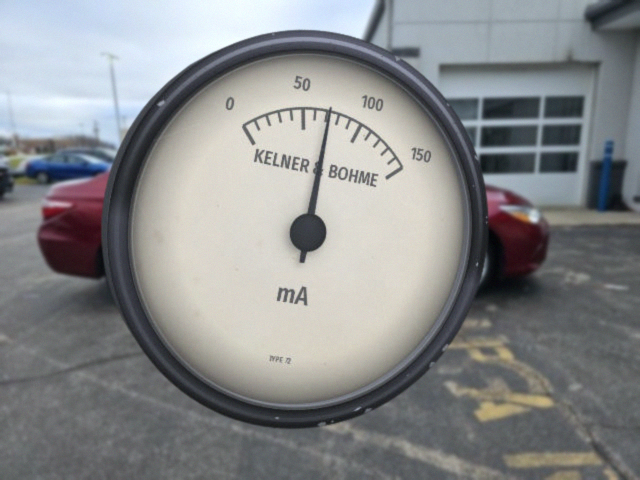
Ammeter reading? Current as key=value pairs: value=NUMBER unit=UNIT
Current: value=70 unit=mA
